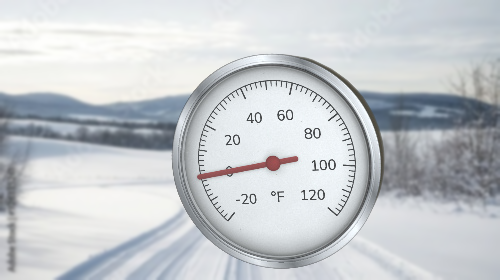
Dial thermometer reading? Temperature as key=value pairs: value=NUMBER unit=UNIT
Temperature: value=0 unit=°F
